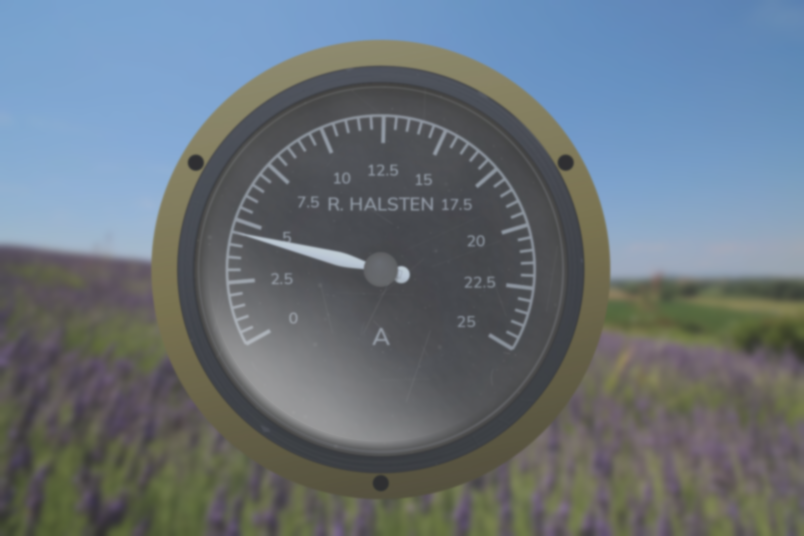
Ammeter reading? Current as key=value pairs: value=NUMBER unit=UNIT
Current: value=4.5 unit=A
